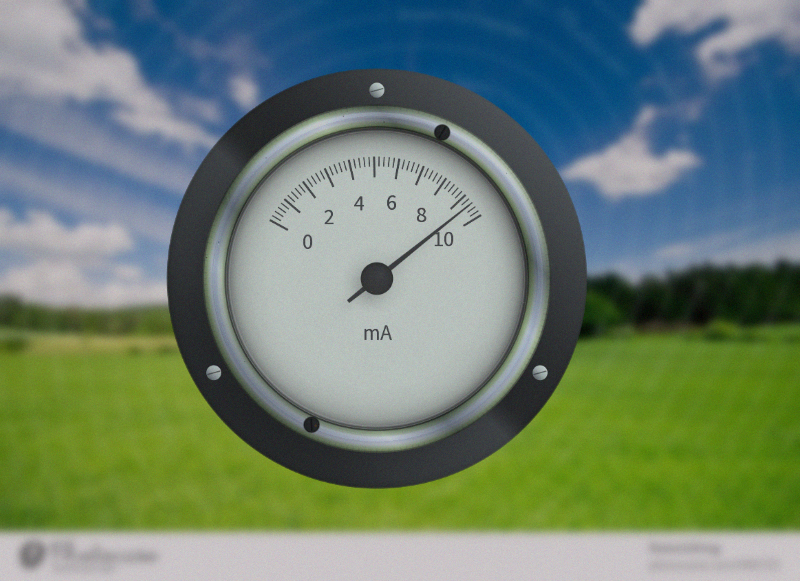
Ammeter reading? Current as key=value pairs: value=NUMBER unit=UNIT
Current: value=9.4 unit=mA
